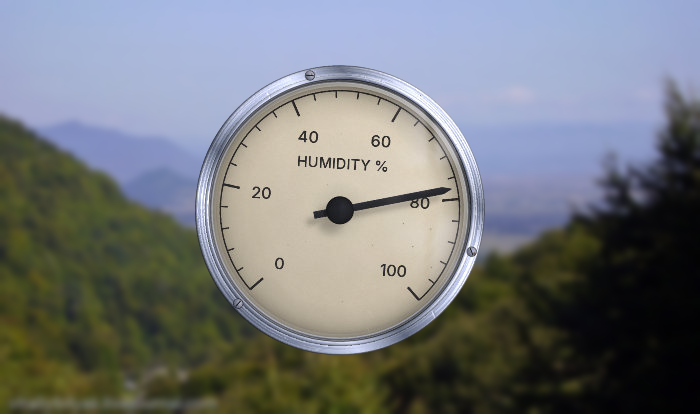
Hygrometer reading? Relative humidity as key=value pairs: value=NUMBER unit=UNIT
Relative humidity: value=78 unit=%
